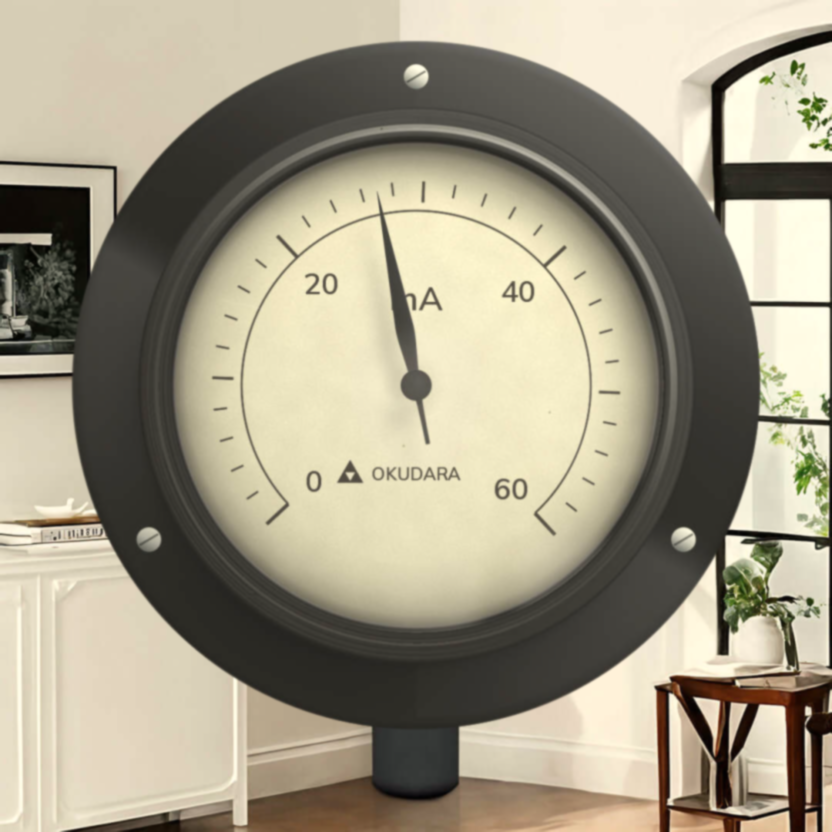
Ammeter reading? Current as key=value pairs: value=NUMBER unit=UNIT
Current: value=27 unit=mA
